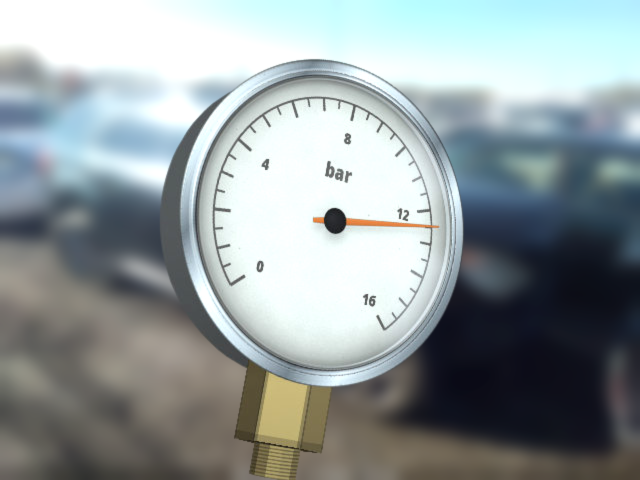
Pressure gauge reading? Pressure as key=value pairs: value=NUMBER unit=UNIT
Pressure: value=12.5 unit=bar
